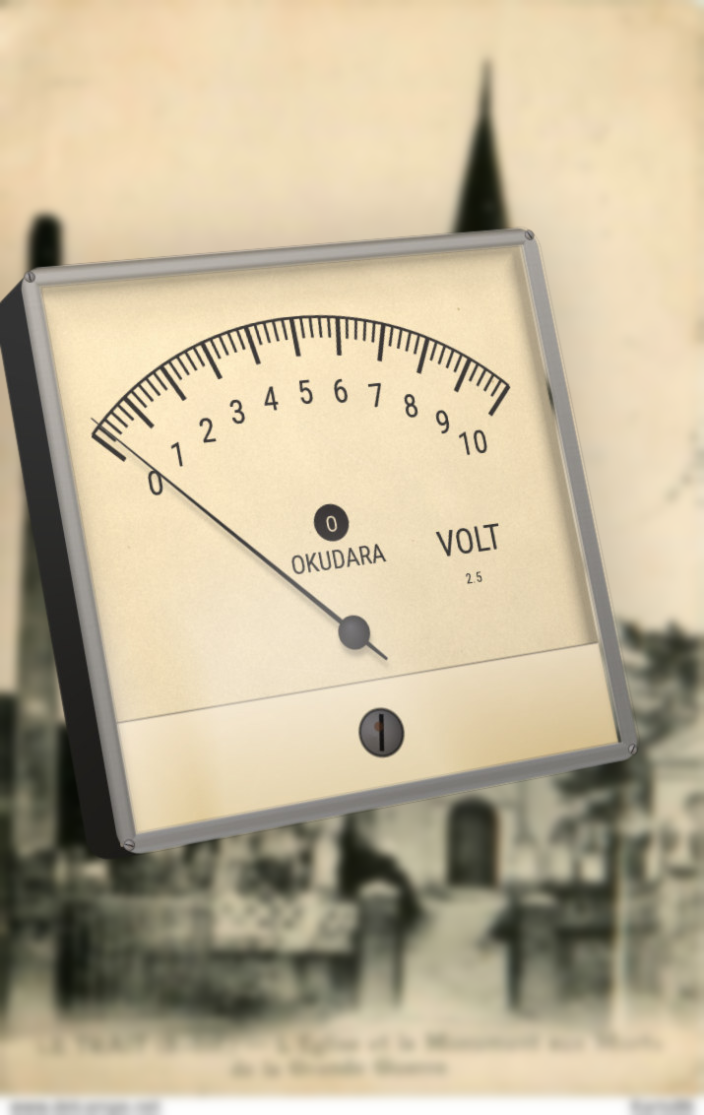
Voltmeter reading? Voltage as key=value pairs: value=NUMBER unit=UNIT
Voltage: value=0.2 unit=V
